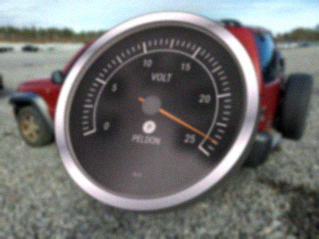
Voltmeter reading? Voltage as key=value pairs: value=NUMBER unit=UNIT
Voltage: value=24 unit=V
